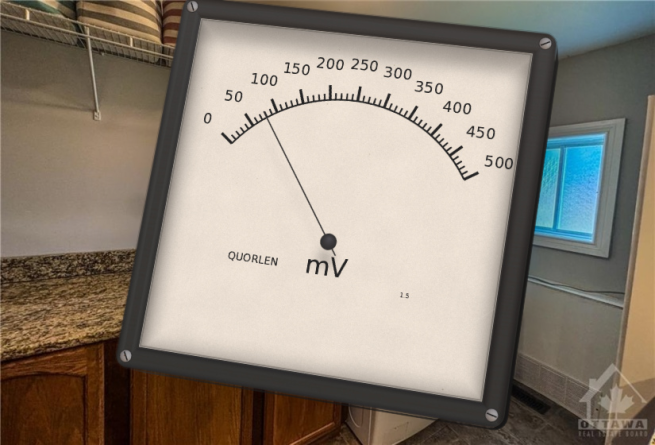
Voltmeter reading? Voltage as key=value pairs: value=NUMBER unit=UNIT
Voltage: value=80 unit=mV
